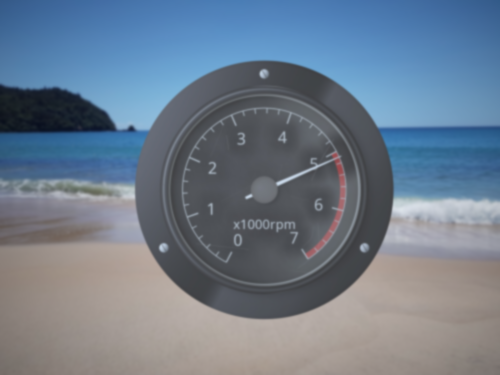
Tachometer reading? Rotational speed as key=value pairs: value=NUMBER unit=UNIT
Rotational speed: value=5100 unit=rpm
